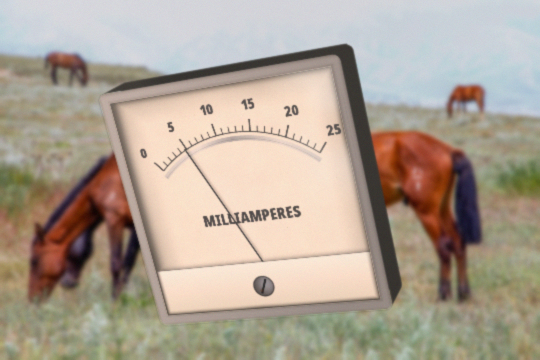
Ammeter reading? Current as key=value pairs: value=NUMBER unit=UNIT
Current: value=5 unit=mA
